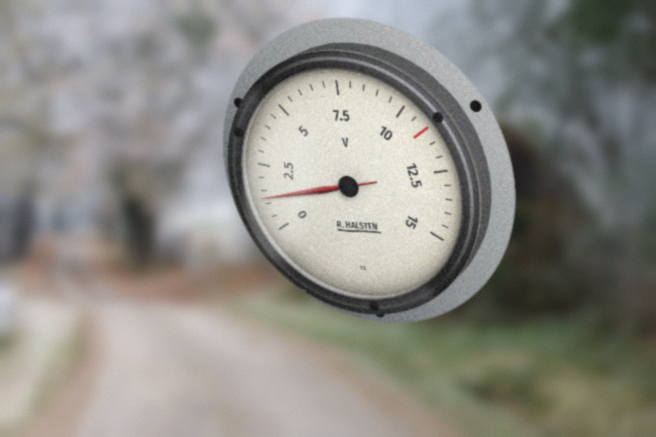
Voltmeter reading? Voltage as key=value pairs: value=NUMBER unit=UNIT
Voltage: value=1.25 unit=V
